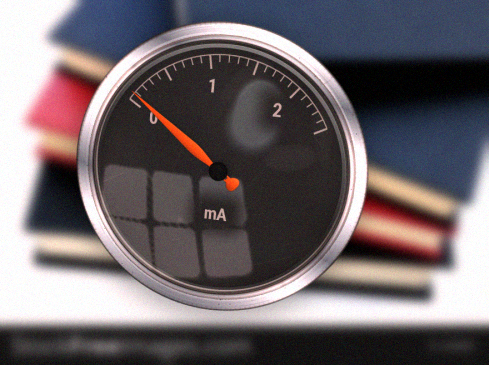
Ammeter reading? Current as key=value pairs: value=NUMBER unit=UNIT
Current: value=0.1 unit=mA
